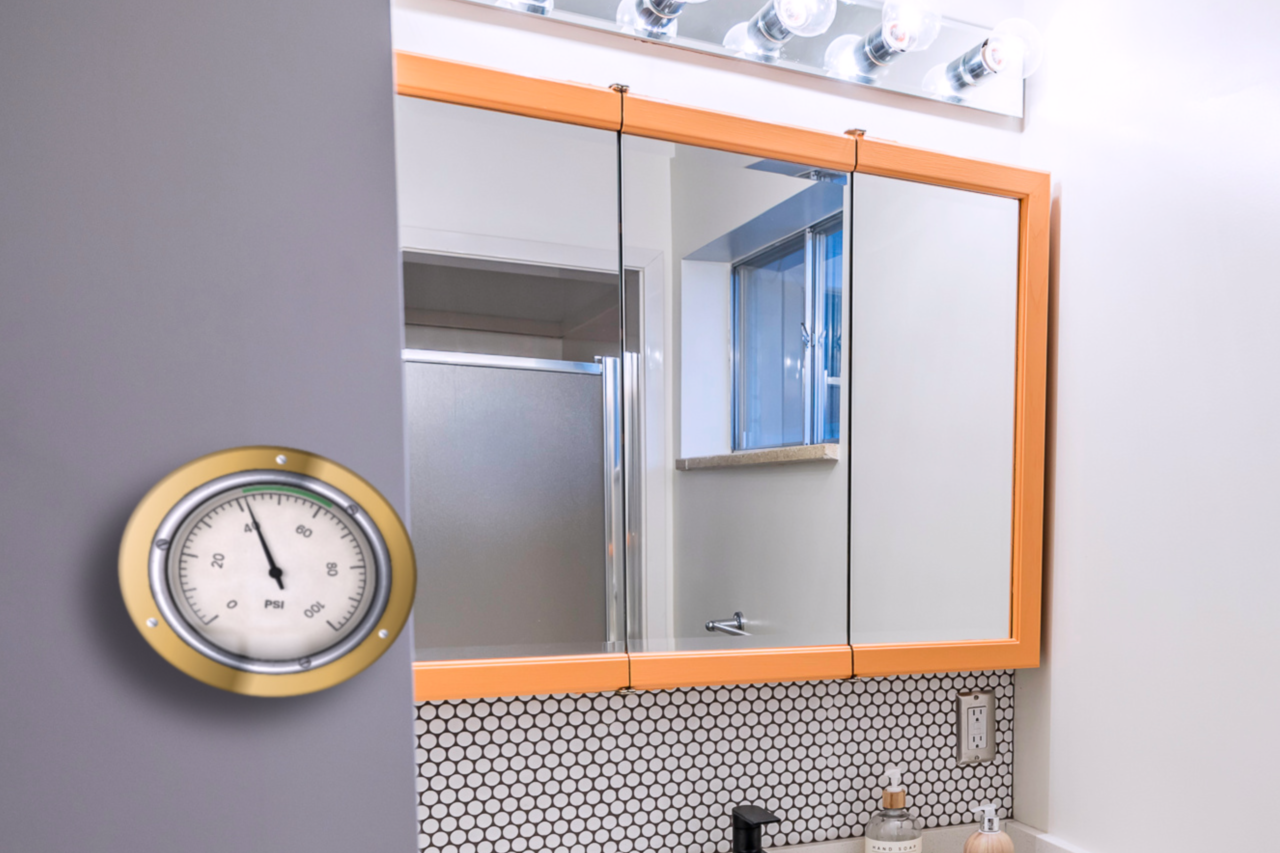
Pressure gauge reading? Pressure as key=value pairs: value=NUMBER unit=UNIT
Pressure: value=42 unit=psi
